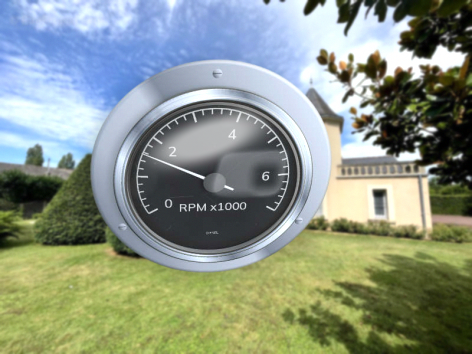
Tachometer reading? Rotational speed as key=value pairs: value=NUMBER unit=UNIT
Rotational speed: value=1600 unit=rpm
